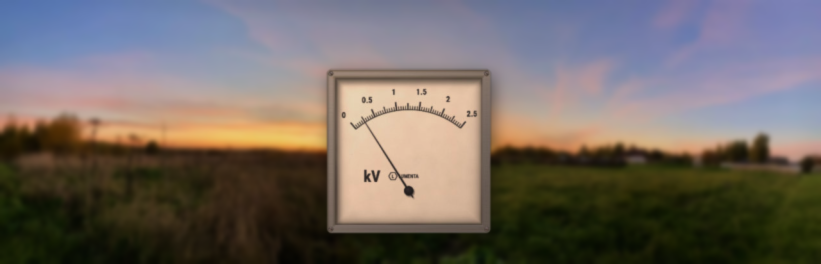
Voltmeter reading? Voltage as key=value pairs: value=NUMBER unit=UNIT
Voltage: value=0.25 unit=kV
